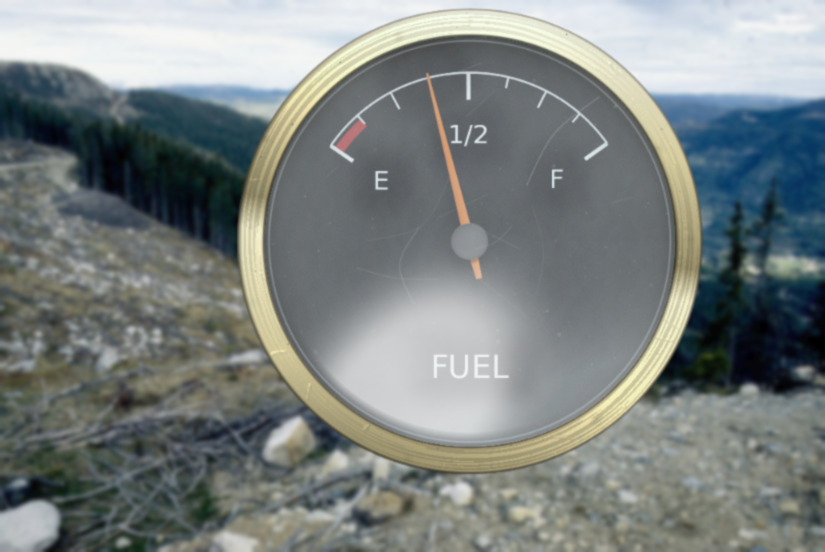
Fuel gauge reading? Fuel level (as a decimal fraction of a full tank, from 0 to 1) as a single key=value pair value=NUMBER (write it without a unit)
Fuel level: value=0.375
